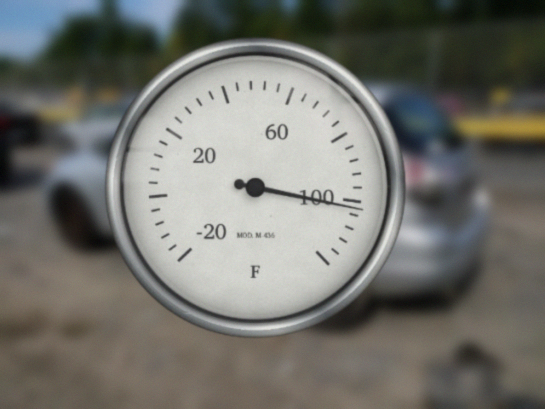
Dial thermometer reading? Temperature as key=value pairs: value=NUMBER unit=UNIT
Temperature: value=102 unit=°F
